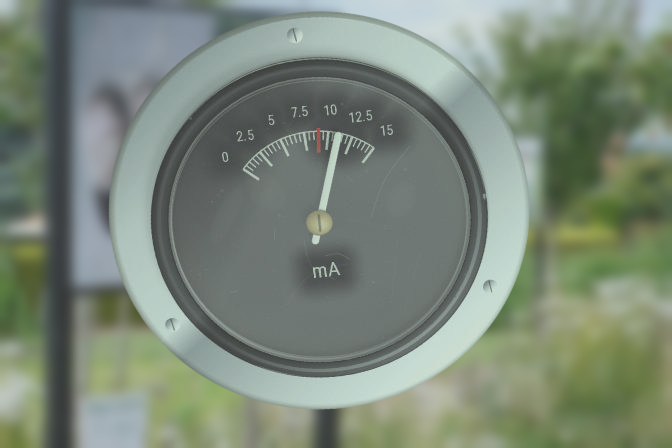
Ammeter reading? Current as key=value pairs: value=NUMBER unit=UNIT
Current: value=11 unit=mA
